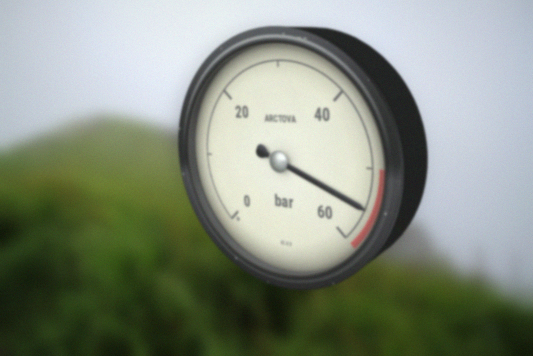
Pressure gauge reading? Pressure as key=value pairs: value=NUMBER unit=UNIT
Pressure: value=55 unit=bar
